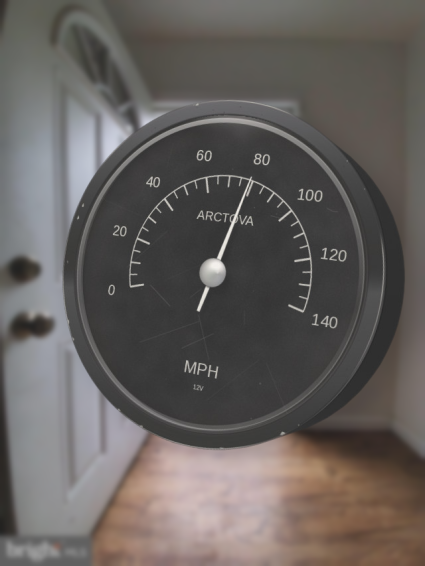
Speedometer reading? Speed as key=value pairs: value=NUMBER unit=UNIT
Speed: value=80 unit=mph
